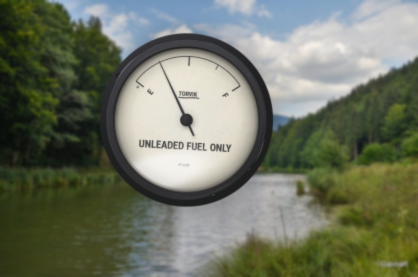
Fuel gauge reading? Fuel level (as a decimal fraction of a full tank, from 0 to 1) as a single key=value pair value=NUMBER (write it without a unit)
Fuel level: value=0.25
